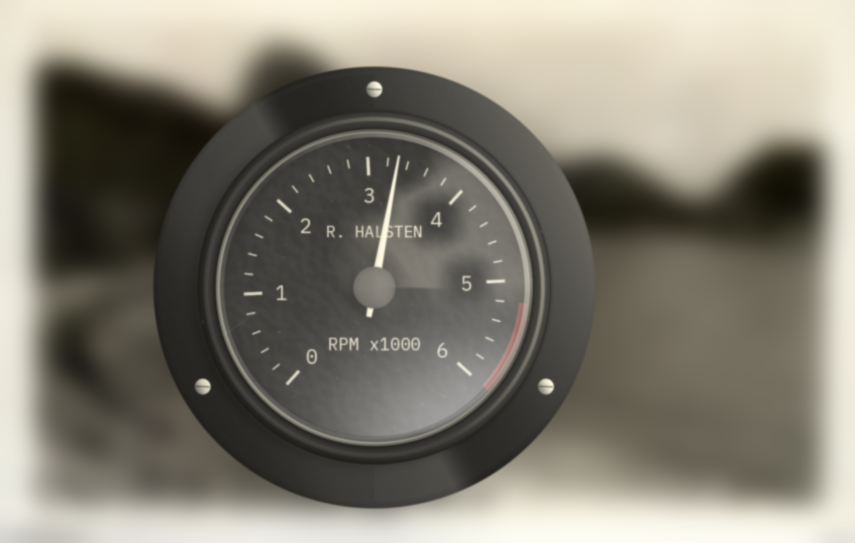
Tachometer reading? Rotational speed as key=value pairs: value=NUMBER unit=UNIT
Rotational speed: value=3300 unit=rpm
